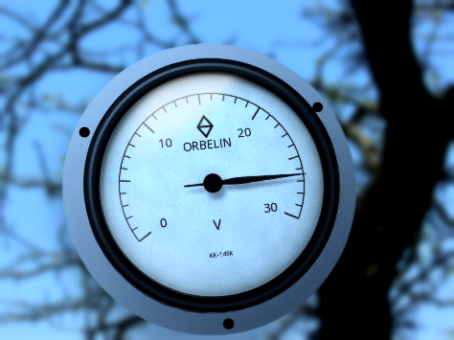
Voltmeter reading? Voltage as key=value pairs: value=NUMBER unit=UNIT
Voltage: value=26.5 unit=V
